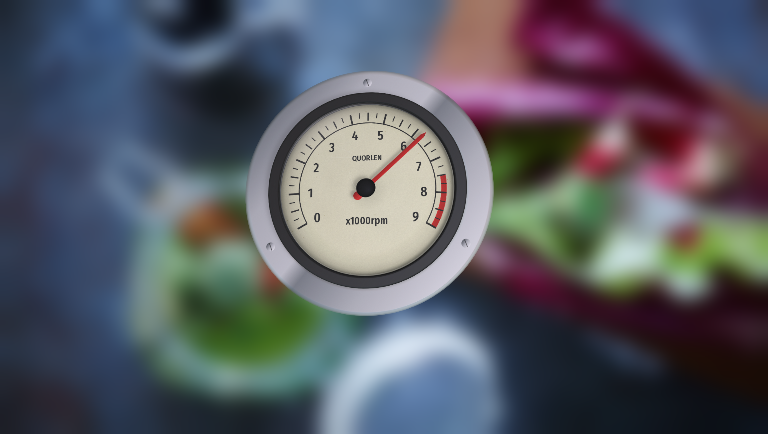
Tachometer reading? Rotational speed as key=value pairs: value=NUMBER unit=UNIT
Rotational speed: value=6250 unit=rpm
